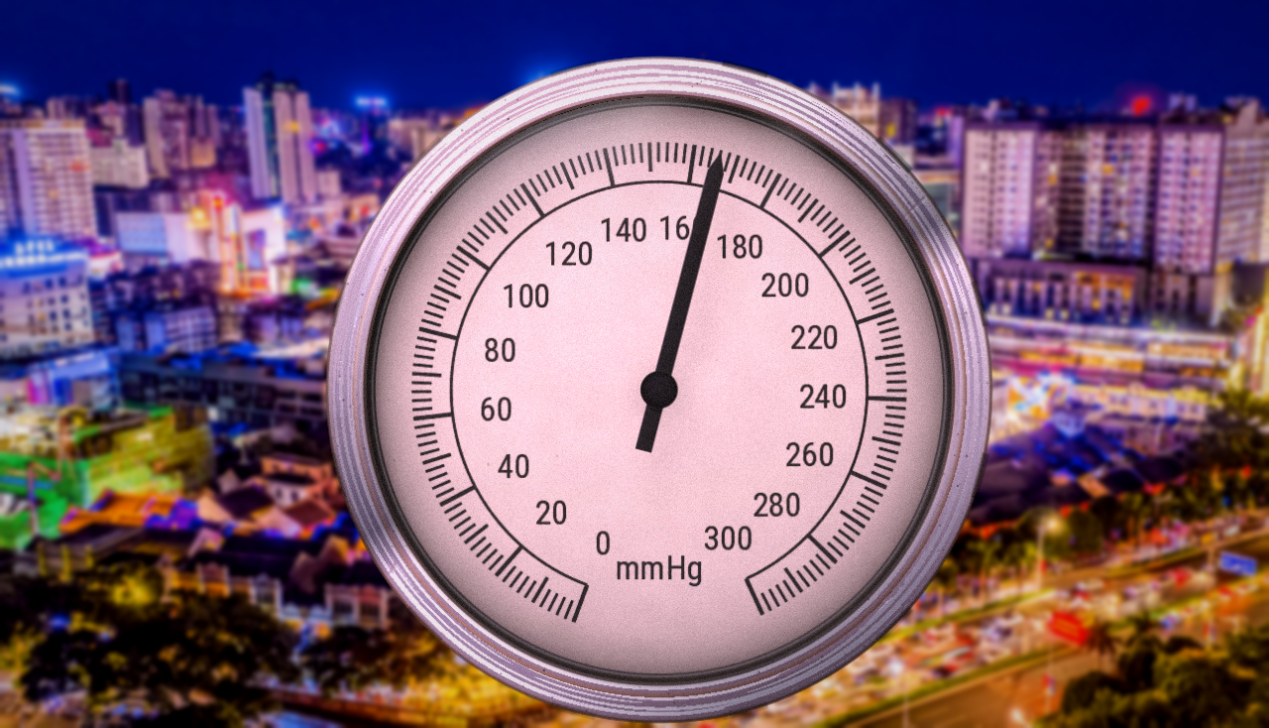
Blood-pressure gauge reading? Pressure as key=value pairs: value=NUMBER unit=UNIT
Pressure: value=166 unit=mmHg
